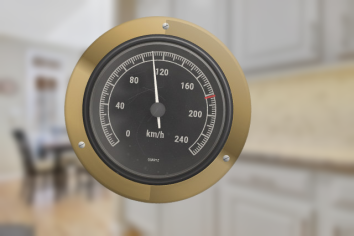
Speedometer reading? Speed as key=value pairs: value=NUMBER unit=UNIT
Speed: value=110 unit=km/h
